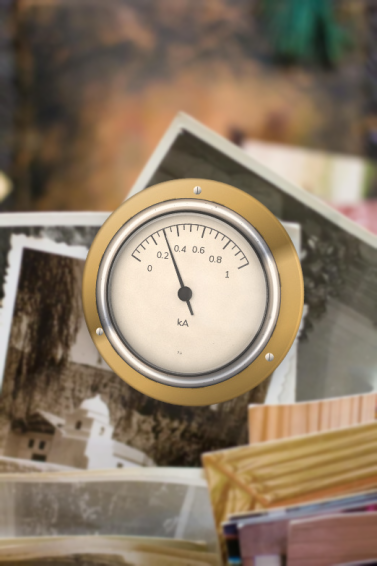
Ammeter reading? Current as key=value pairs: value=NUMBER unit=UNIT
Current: value=0.3 unit=kA
